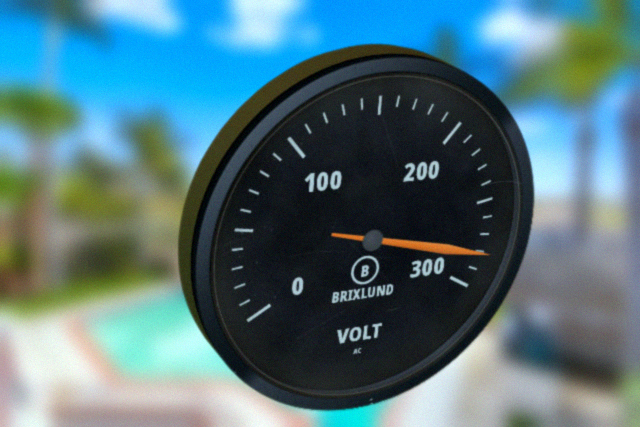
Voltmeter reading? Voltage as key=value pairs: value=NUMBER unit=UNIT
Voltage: value=280 unit=V
